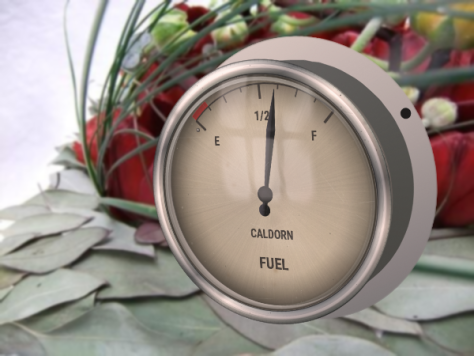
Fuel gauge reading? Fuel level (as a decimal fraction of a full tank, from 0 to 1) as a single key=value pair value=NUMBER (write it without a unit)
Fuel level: value=0.625
